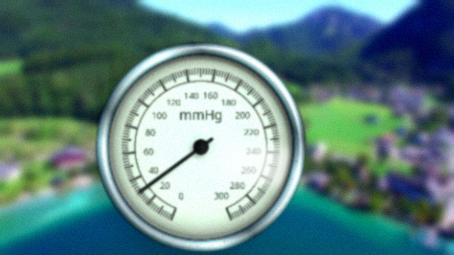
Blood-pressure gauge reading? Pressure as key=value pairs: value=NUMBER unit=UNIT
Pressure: value=30 unit=mmHg
